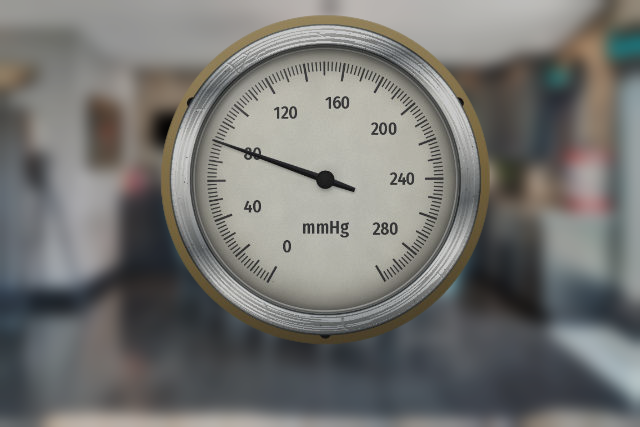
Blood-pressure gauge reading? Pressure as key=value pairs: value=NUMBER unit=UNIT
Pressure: value=80 unit=mmHg
